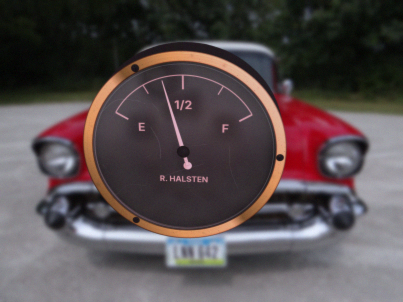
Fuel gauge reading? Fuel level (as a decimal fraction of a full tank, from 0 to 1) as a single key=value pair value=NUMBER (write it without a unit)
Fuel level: value=0.375
